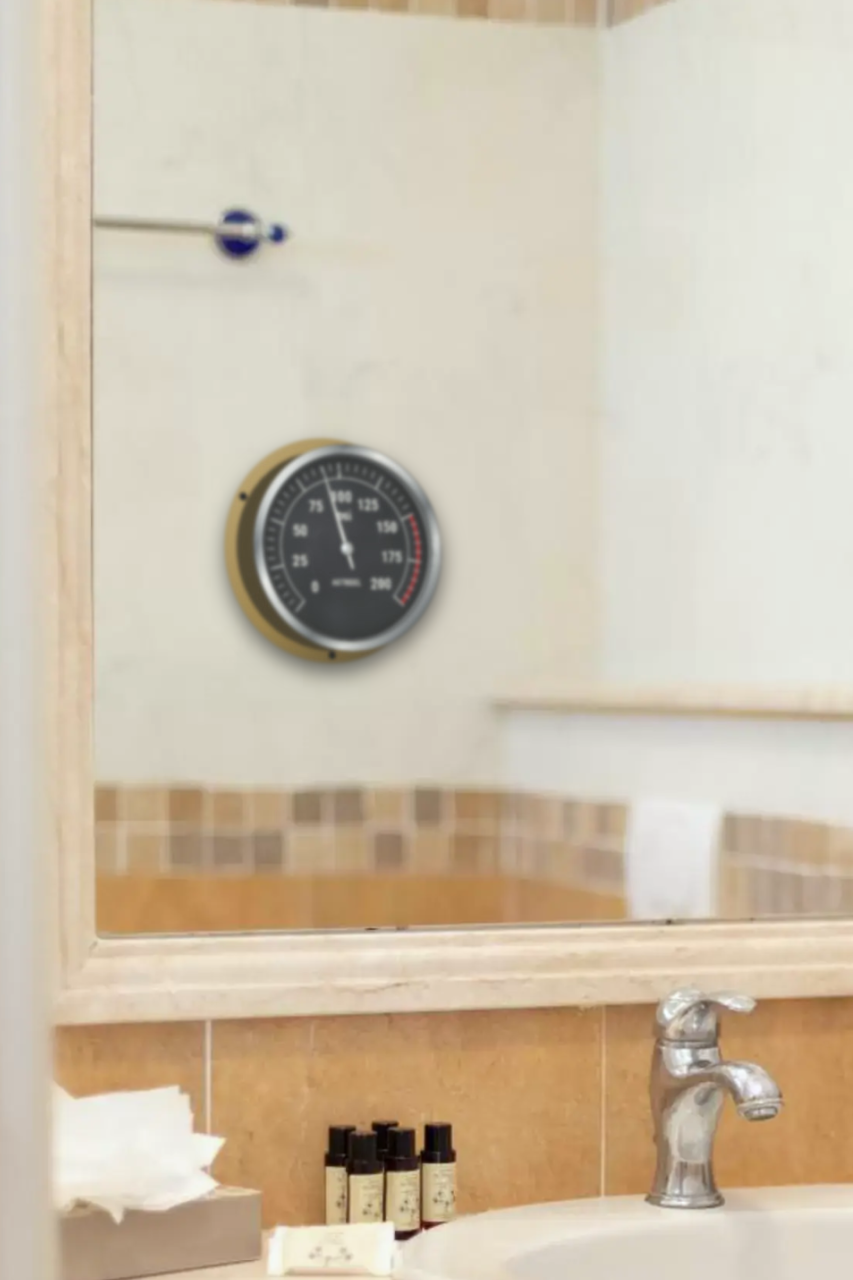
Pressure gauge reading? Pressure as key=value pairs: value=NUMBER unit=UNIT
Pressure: value=90 unit=psi
